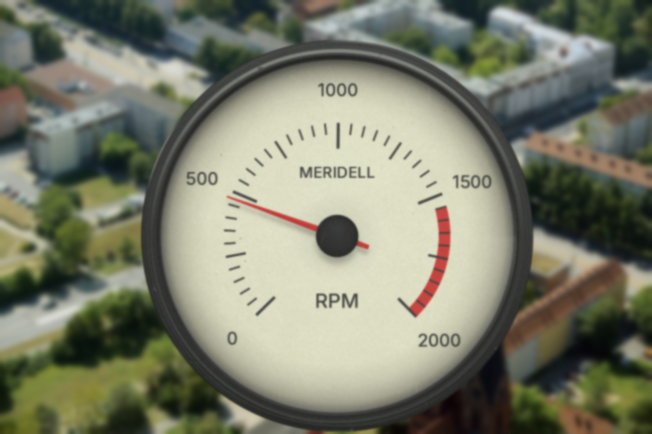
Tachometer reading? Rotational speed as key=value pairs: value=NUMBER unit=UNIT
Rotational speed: value=475 unit=rpm
